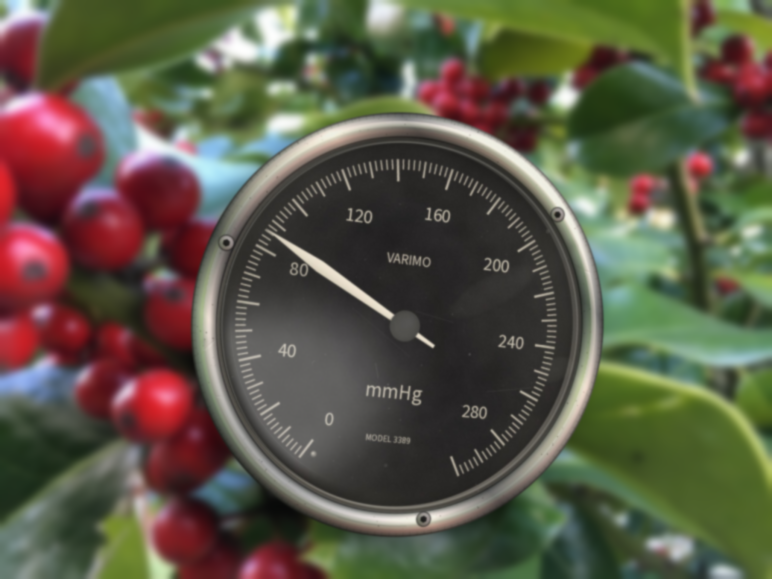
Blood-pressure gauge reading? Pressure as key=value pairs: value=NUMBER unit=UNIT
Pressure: value=86 unit=mmHg
